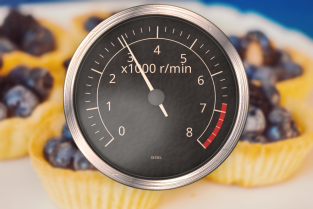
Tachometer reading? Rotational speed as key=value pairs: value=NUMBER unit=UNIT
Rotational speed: value=3100 unit=rpm
